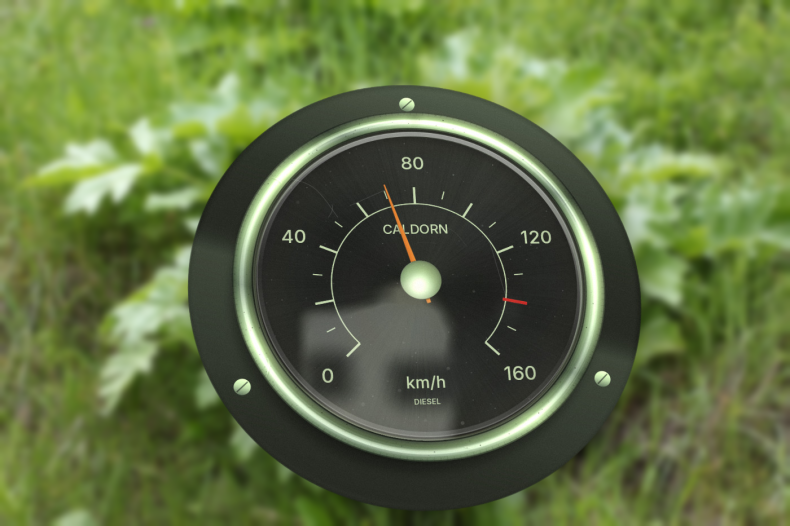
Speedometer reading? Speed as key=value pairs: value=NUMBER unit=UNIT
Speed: value=70 unit=km/h
